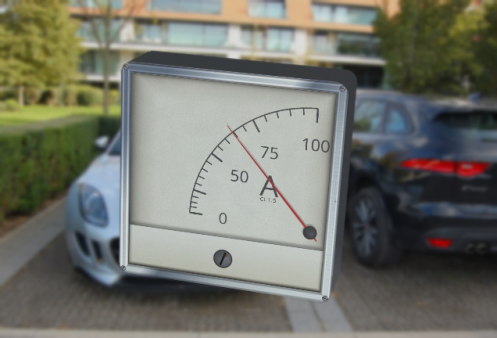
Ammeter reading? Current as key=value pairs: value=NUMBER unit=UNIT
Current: value=65 unit=A
